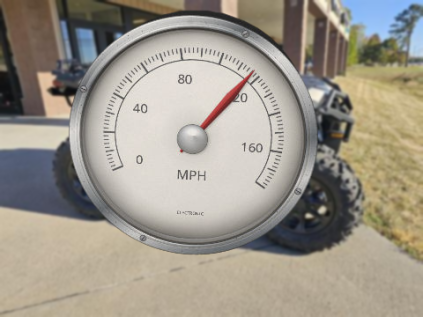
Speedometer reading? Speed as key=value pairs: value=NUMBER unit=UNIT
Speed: value=116 unit=mph
